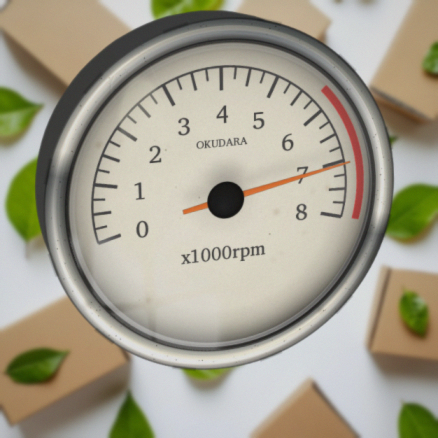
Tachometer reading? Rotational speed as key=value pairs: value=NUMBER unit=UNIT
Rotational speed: value=7000 unit=rpm
